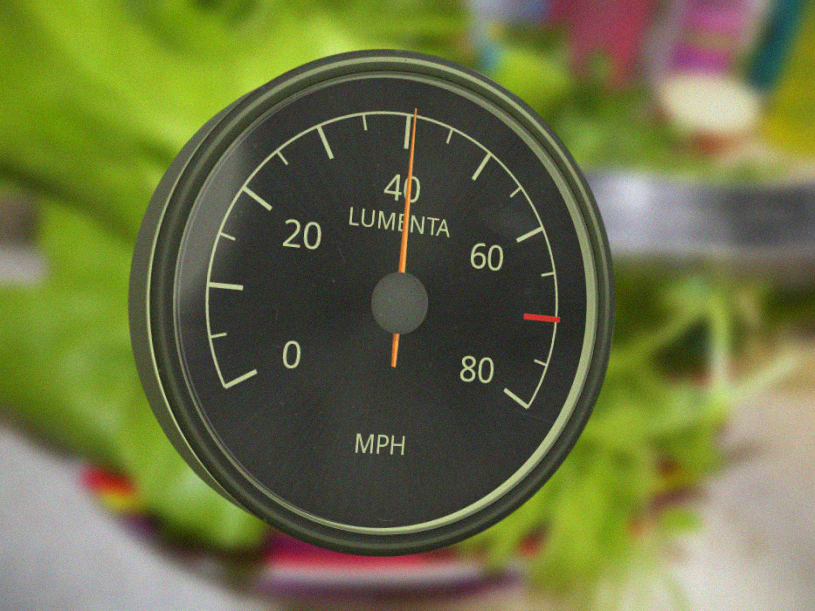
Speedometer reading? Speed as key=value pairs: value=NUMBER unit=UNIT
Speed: value=40 unit=mph
